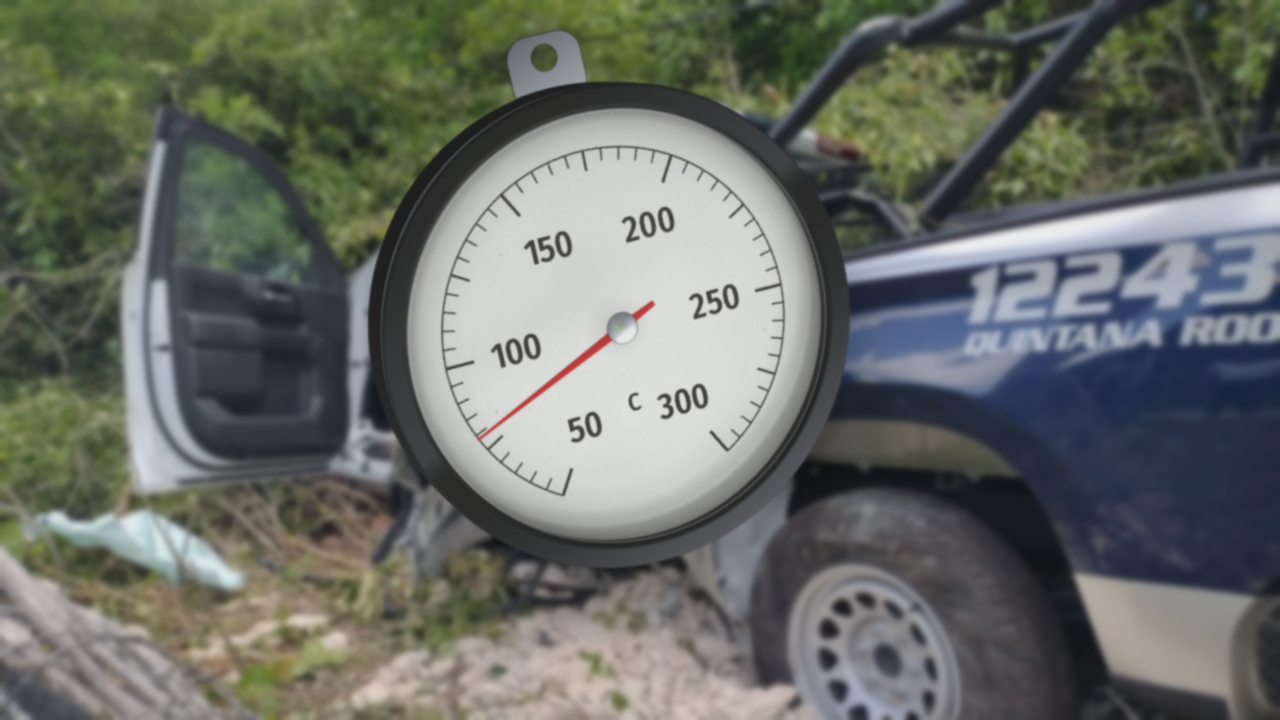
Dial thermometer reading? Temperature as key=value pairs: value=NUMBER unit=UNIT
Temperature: value=80 unit=°C
